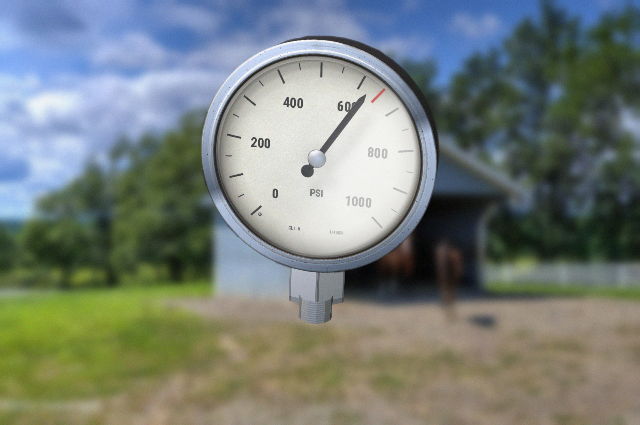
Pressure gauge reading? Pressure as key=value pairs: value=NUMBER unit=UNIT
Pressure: value=625 unit=psi
